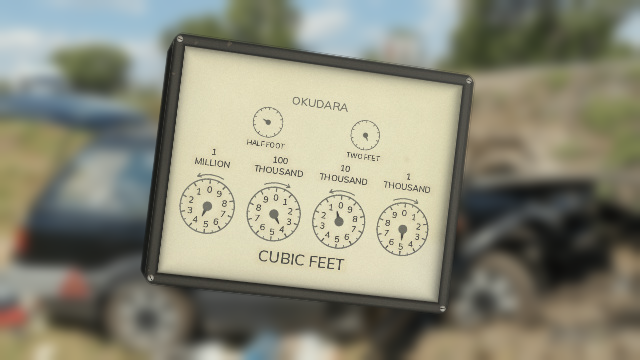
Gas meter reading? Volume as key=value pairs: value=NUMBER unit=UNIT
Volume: value=440500 unit=ft³
